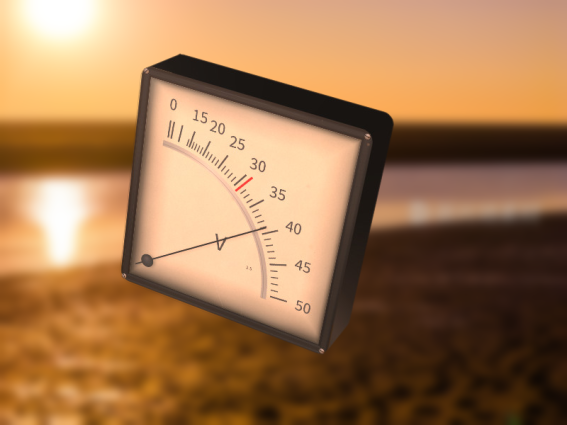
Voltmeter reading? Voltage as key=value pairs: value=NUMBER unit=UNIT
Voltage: value=39 unit=V
